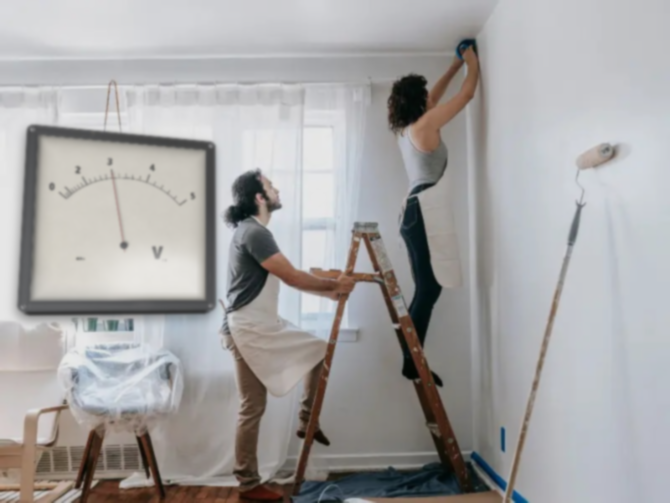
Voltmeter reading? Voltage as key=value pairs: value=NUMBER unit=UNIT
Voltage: value=3 unit=V
